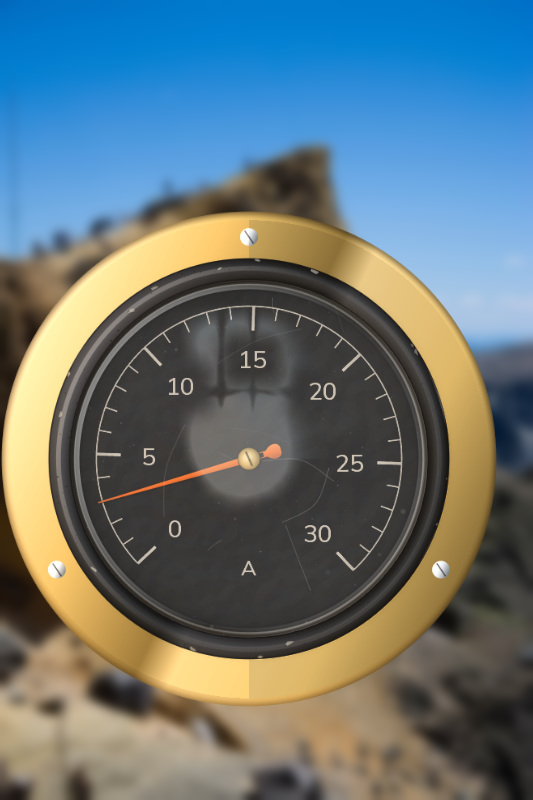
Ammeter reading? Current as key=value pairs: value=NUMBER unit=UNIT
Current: value=3 unit=A
